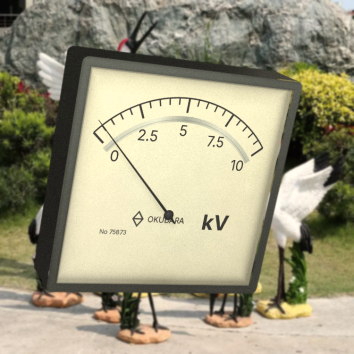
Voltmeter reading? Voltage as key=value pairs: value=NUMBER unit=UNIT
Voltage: value=0.5 unit=kV
